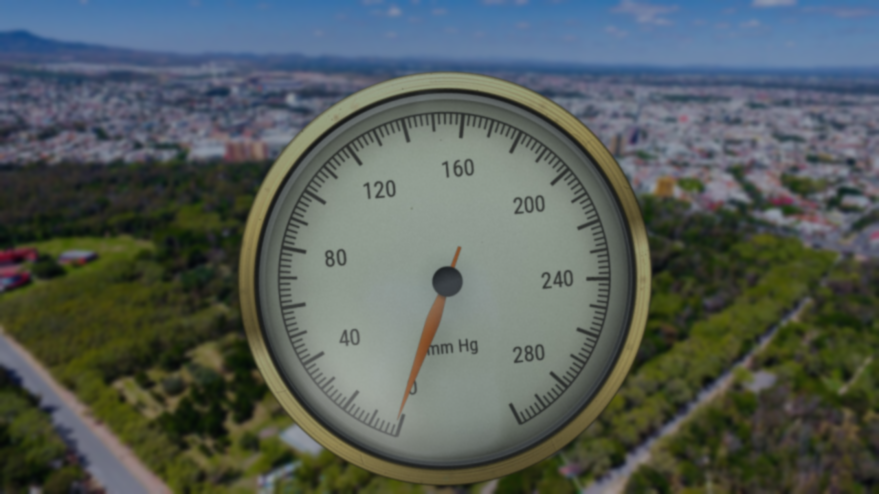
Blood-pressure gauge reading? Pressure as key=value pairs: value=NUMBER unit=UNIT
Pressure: value=2 unit=mmHg
